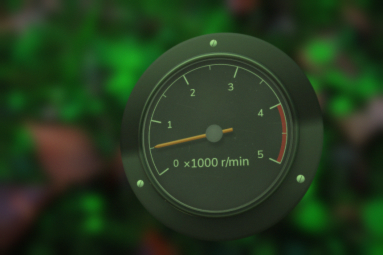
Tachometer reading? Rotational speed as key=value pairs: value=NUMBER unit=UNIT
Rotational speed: value=500 unit=rpm
